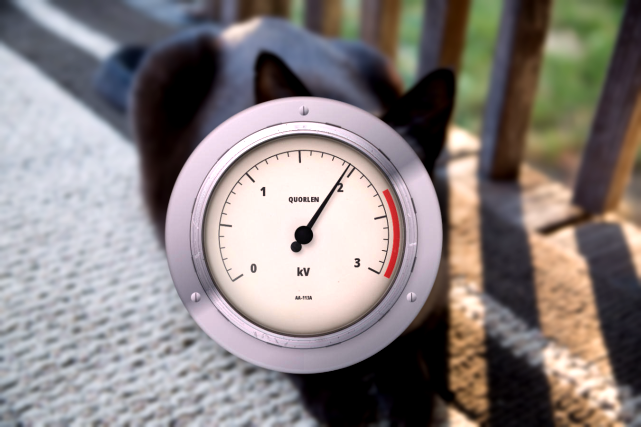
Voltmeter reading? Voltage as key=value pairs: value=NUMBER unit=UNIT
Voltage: value=1.95 unit=kV
